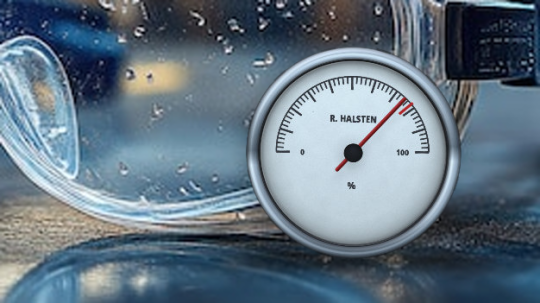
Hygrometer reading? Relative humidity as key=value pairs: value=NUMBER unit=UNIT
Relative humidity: value=74 unit=%
